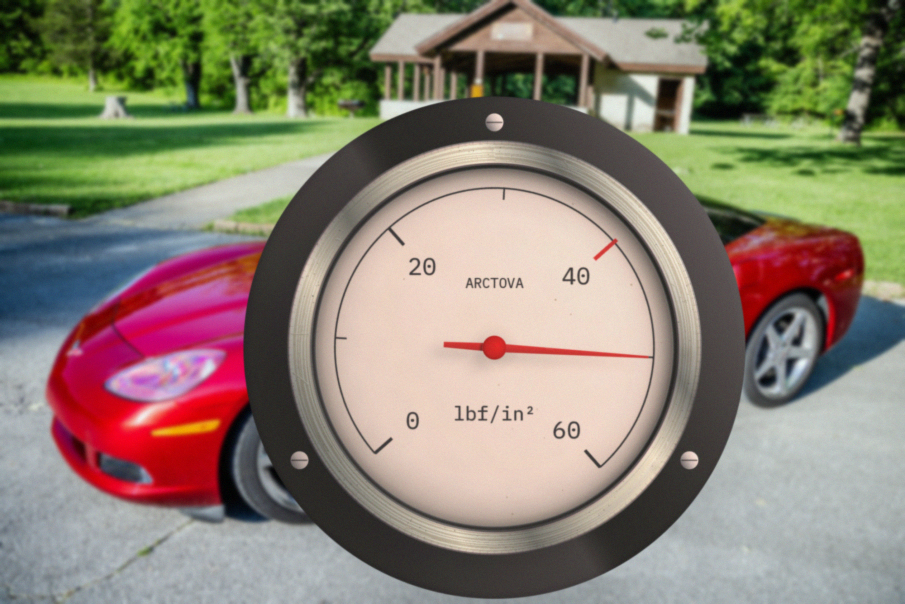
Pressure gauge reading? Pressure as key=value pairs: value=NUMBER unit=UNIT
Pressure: value=50 unit=psi
